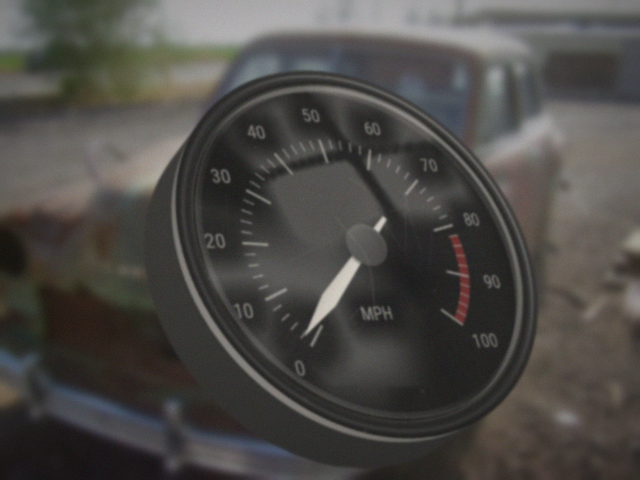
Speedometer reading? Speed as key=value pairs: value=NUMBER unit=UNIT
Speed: value=2 unit=mph
